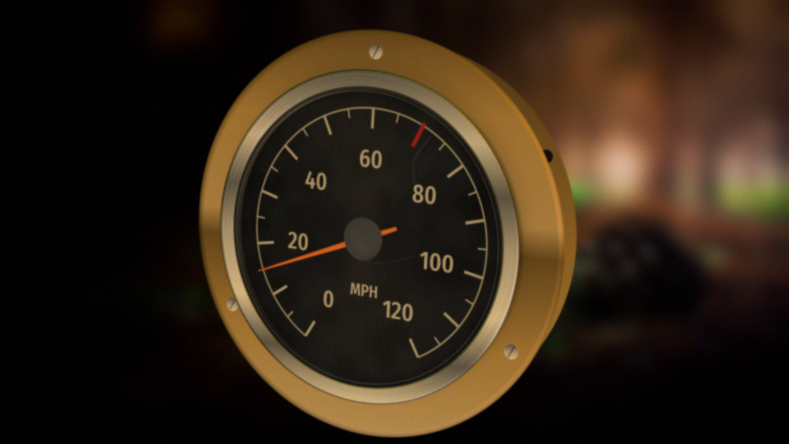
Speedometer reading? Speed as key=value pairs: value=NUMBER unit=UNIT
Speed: value=15 unit=mph
